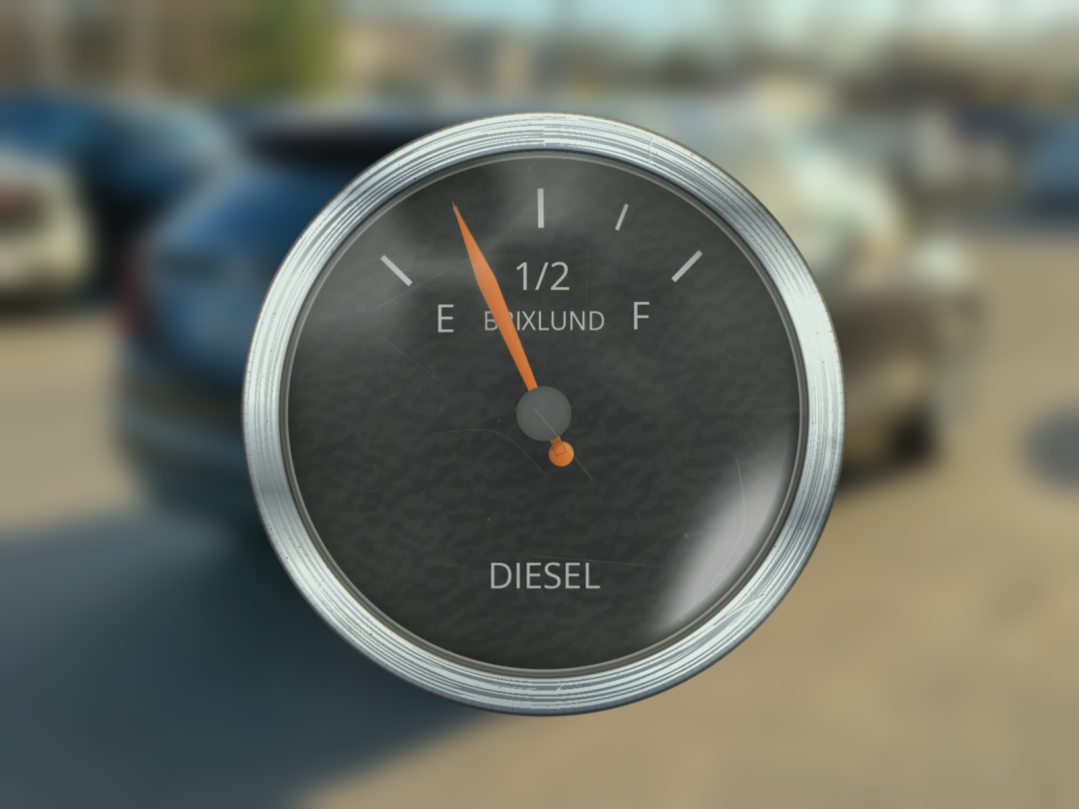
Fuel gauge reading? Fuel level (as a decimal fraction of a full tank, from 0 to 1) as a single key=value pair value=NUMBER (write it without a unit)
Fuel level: value=0.25
